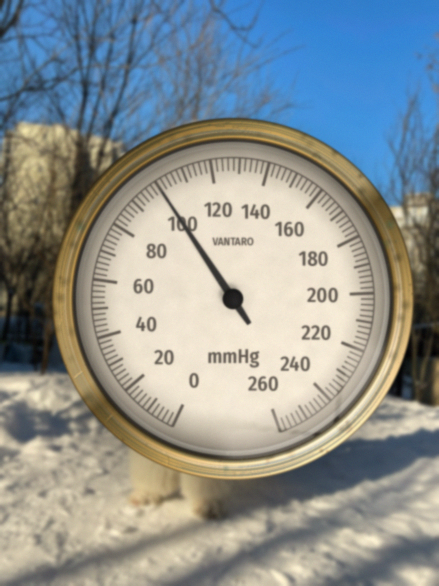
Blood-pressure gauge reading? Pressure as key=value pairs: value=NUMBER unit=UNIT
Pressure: value=100 unit=mmHg
